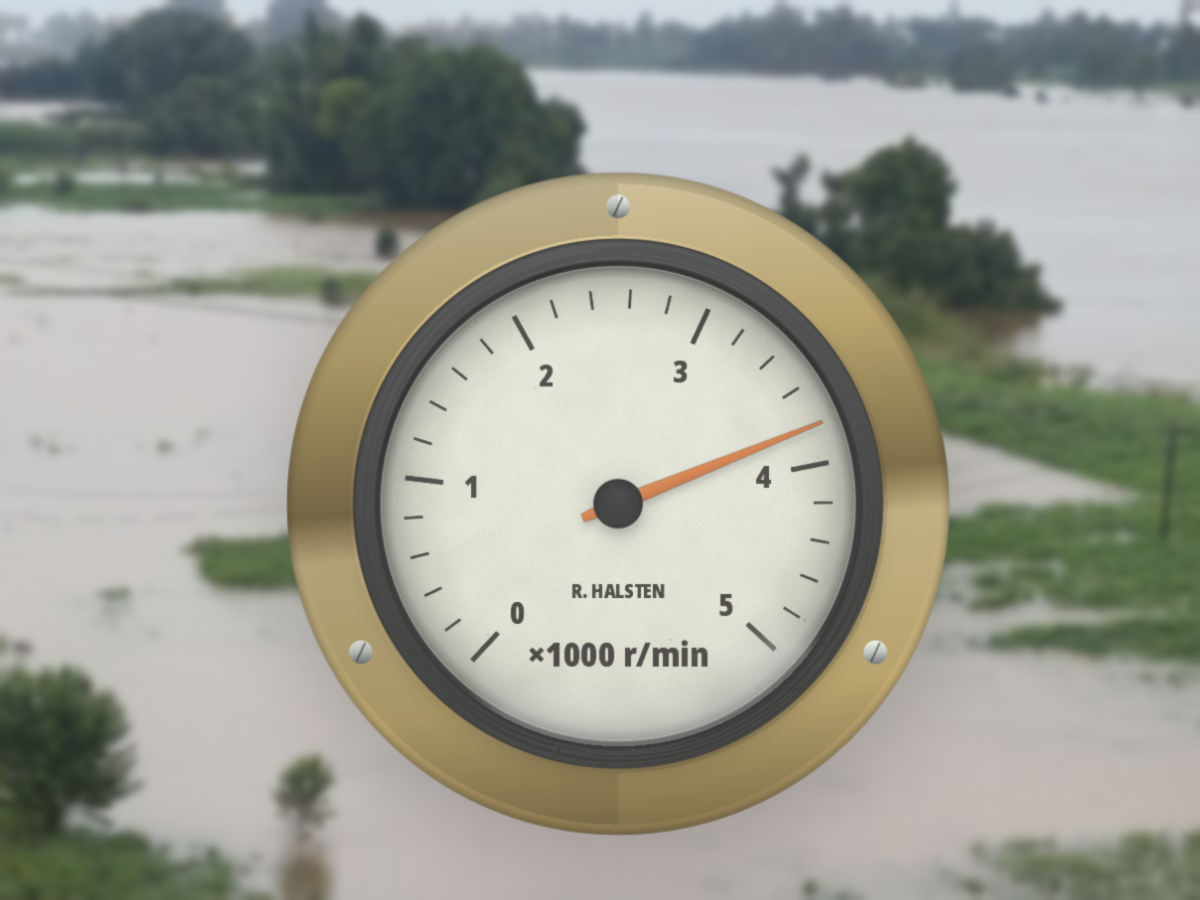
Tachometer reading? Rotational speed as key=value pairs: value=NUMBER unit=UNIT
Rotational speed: value=3800 unit=rpm
